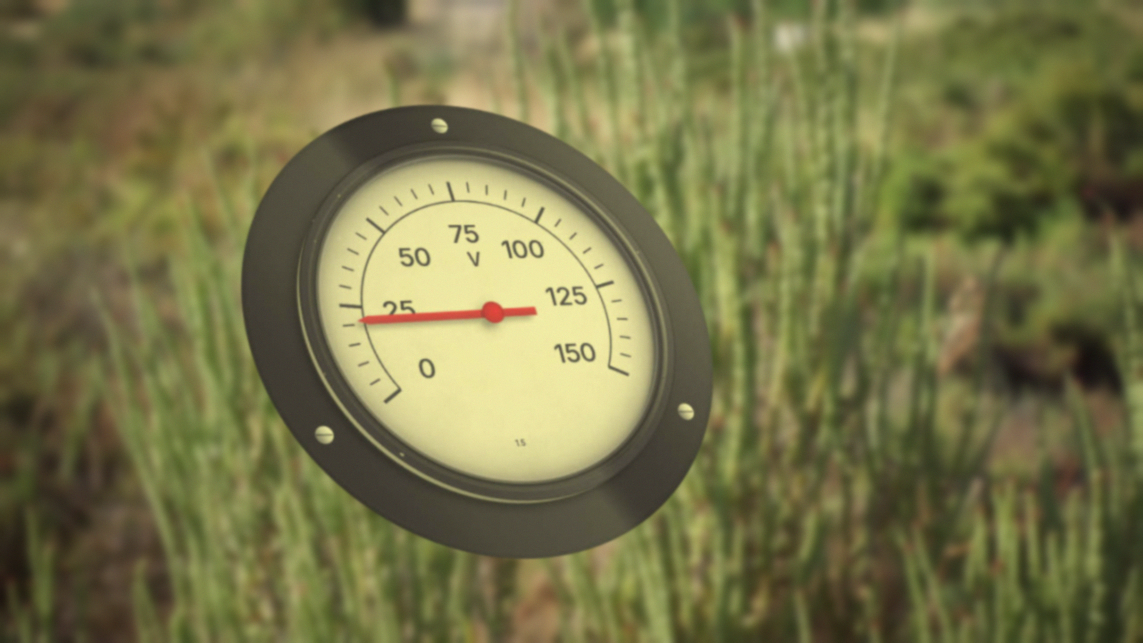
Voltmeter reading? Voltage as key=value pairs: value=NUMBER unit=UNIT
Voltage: value=20 unit=V
